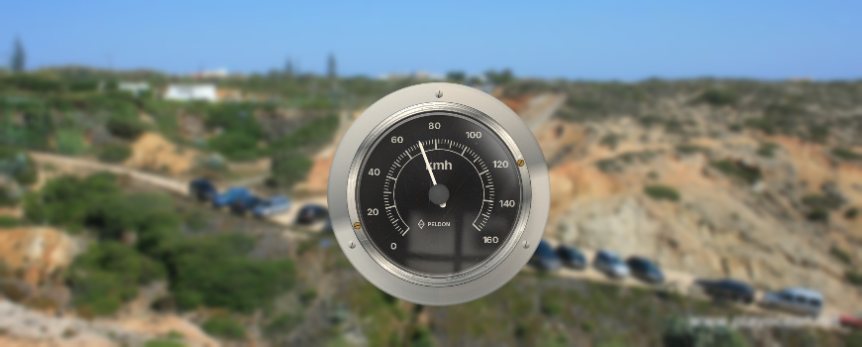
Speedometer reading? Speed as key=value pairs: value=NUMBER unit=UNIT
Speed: value=70 unit=km/h
